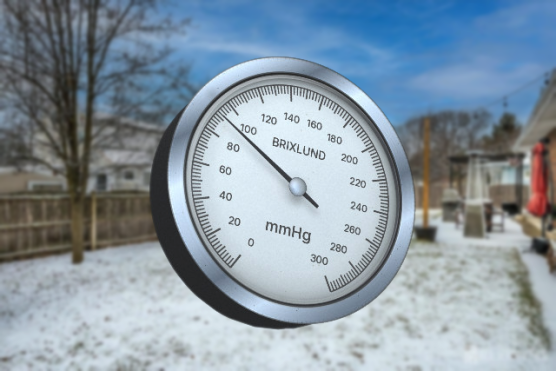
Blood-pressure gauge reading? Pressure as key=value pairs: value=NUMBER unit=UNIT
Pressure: value=90 unit=mmHg
